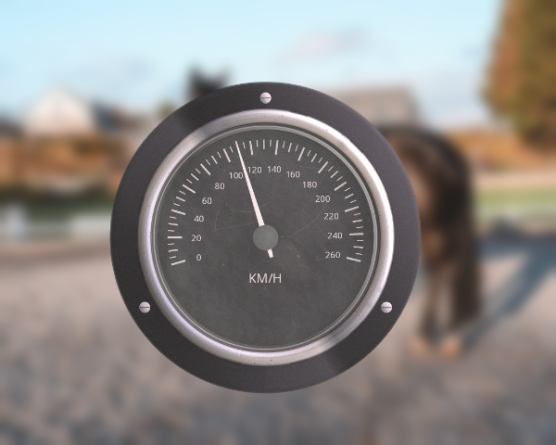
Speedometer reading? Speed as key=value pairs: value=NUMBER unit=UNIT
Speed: value=110 unit=km/h
